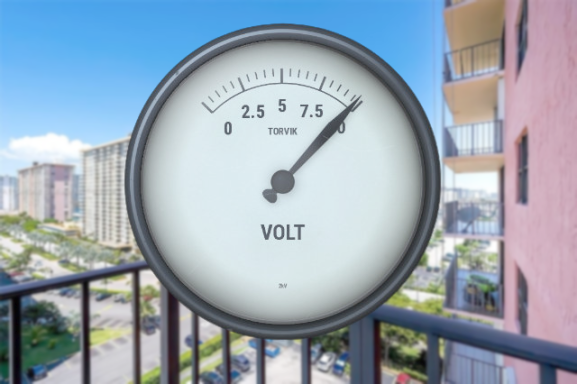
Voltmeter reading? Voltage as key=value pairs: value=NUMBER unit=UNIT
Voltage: value=9.75 unit=V
